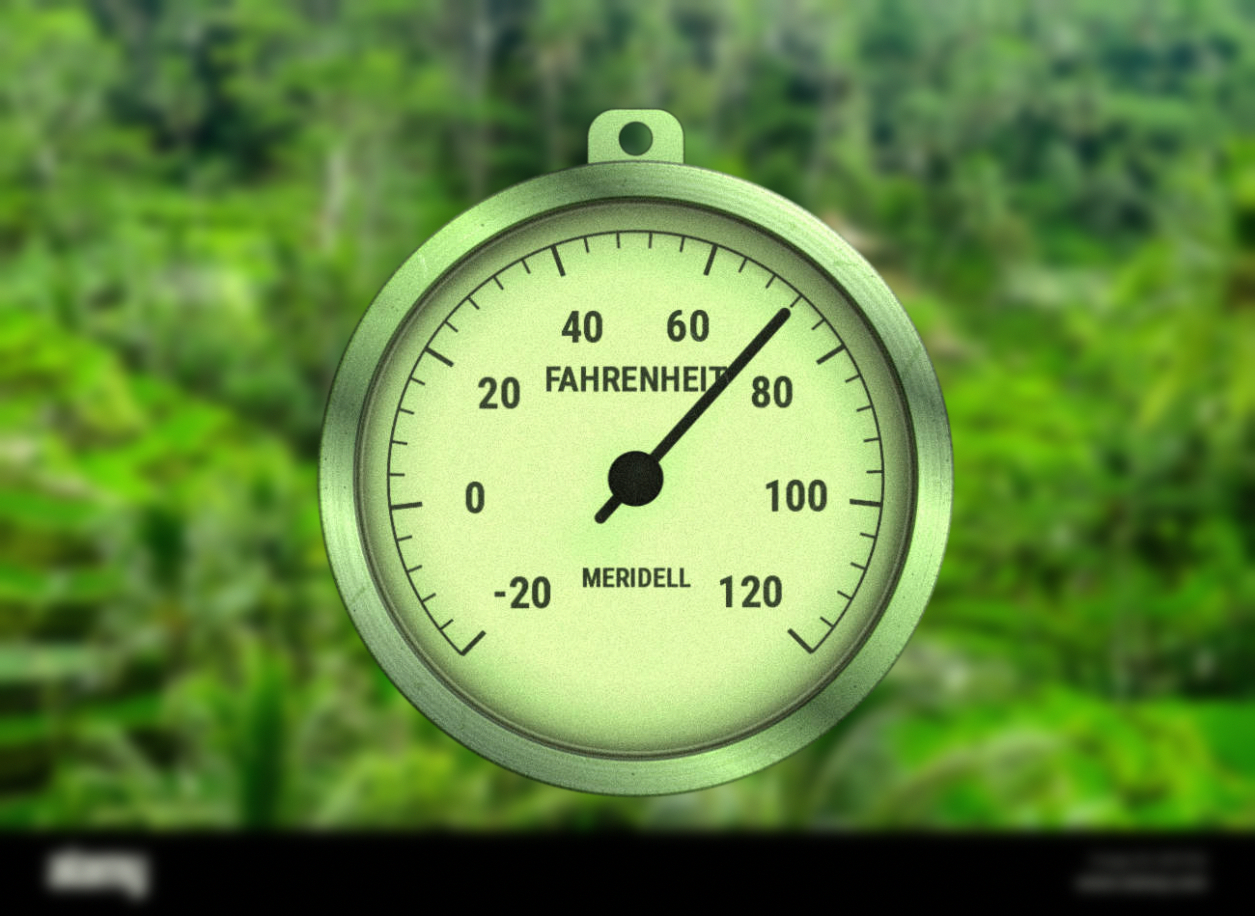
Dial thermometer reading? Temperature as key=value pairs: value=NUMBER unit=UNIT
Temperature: value=72 unit=°F
